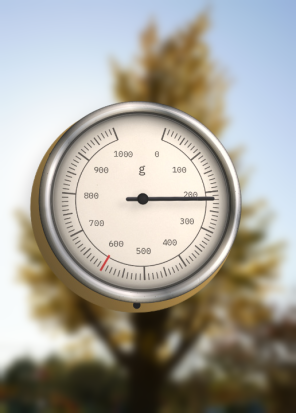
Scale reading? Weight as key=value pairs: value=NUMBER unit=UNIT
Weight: value=220 unit=g
